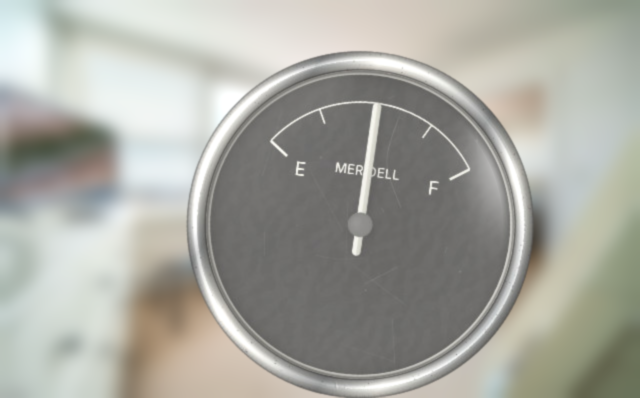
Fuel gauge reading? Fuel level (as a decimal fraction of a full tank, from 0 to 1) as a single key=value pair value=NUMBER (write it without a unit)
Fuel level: value=0.5
